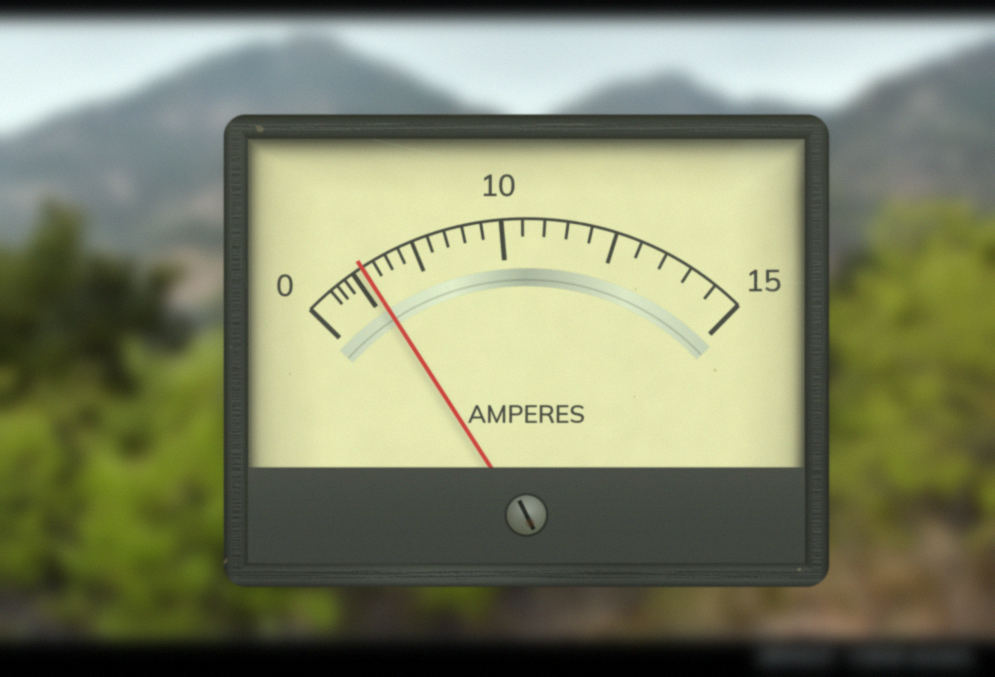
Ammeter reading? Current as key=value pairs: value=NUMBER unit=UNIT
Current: value=5.5 unit=A
